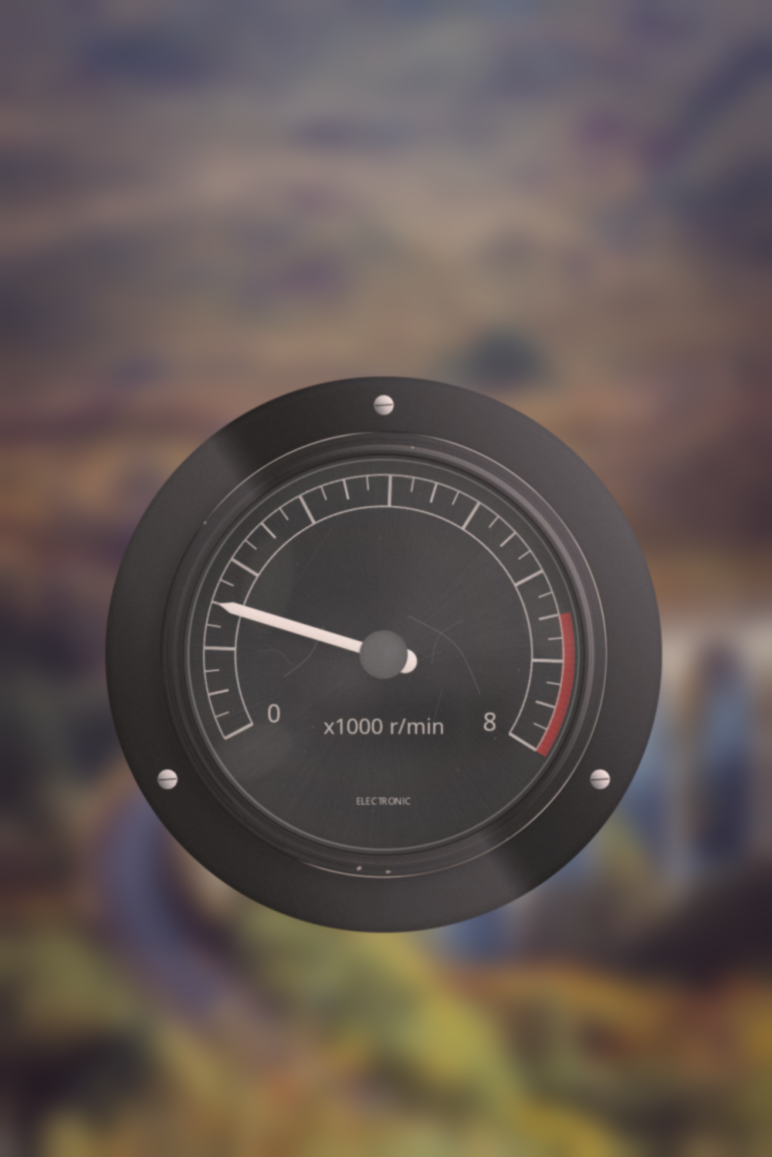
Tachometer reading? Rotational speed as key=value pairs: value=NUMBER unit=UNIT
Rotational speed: value=1500 unit=rpm
